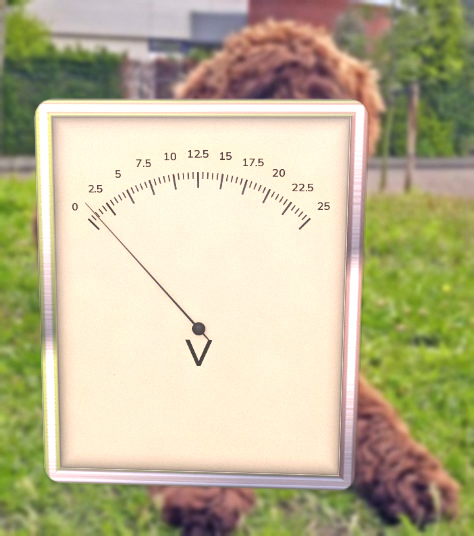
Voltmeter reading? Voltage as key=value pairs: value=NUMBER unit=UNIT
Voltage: value=1 unit=V
